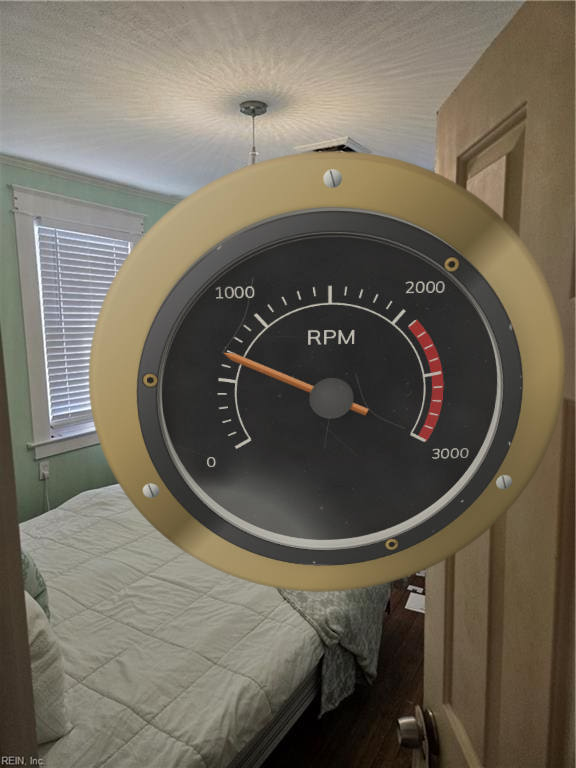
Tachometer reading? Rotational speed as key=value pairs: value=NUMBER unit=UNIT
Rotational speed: value=700 unit=rpm
